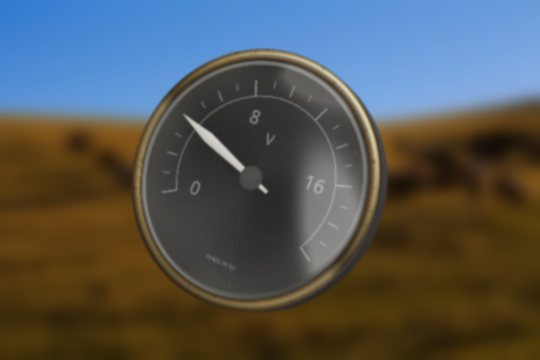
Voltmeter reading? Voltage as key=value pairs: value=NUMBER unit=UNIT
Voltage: value=4 unit=V
